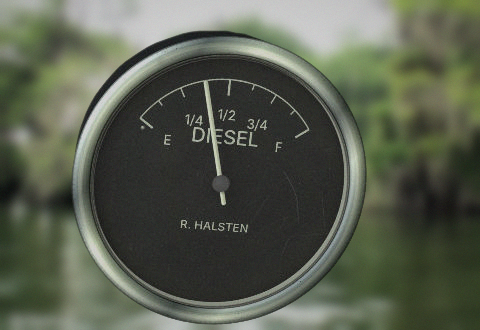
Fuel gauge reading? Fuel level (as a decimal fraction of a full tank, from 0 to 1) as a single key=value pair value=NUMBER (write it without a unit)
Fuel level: value=0.375
